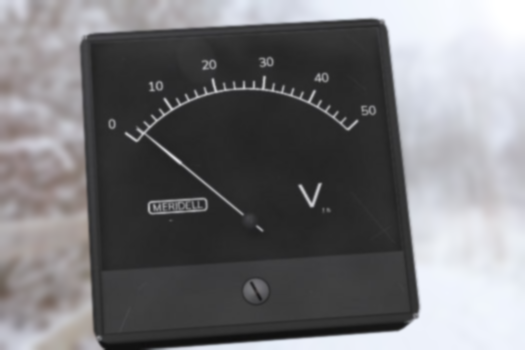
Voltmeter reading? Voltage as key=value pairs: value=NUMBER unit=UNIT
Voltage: value=2 unit=V
